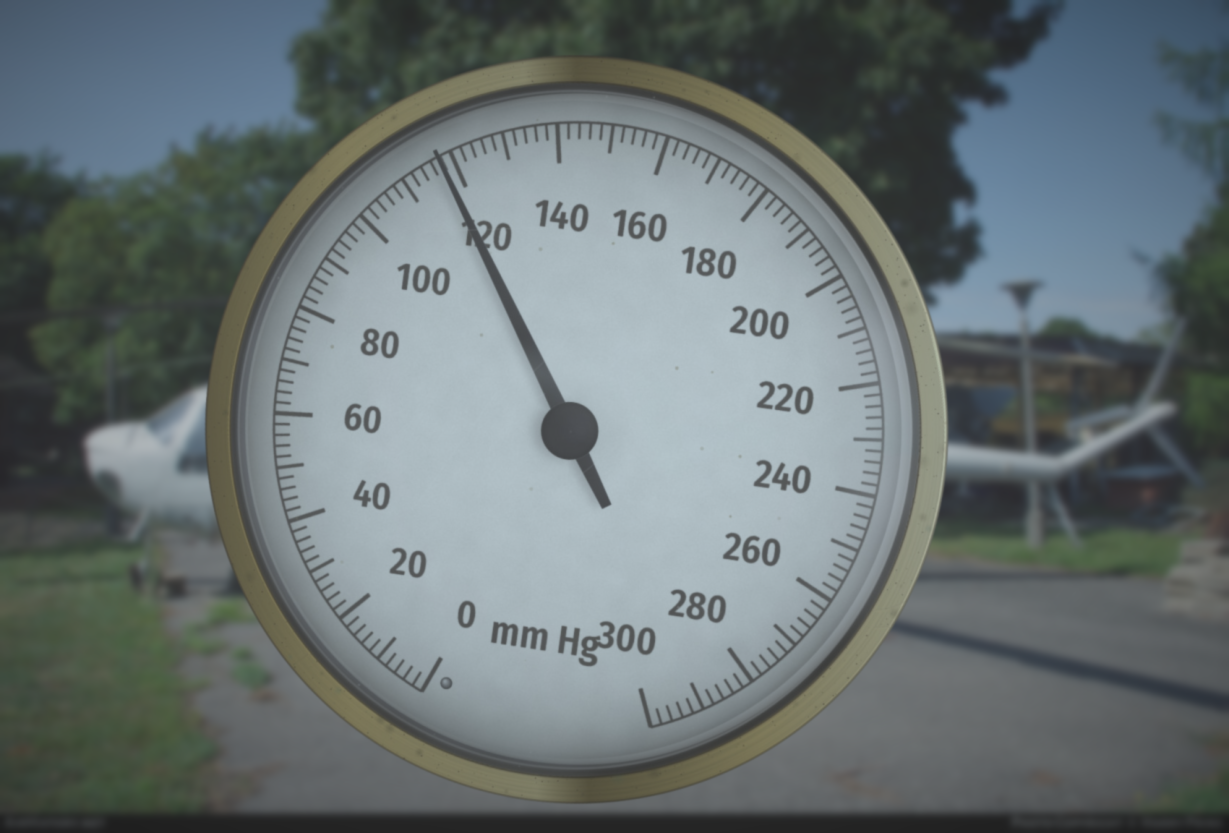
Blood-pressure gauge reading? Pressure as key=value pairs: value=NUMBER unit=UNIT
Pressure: value=118 unit=mmHg
